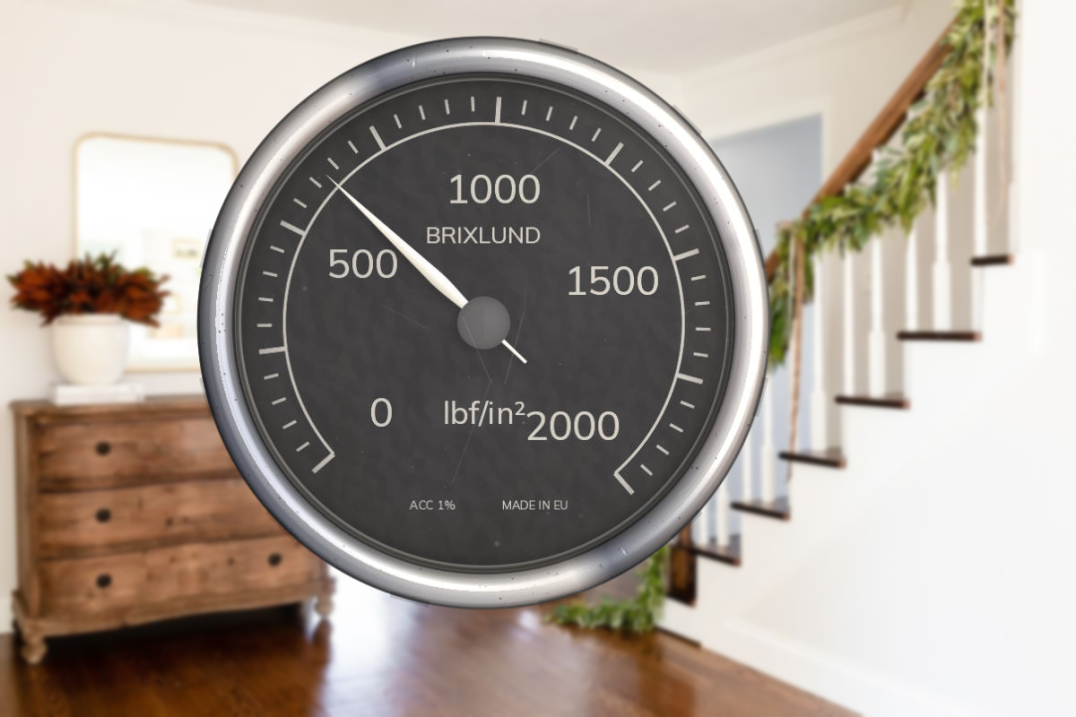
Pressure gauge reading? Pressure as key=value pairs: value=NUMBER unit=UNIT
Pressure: value=625 unit=psi
